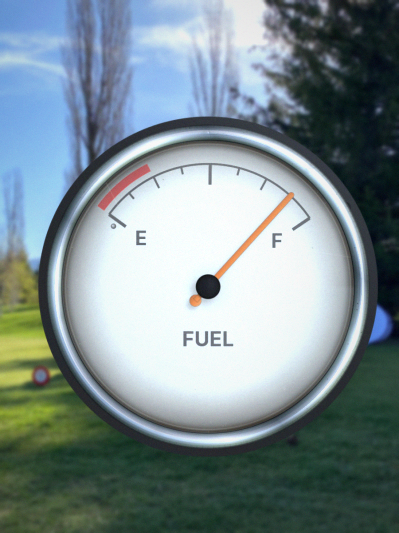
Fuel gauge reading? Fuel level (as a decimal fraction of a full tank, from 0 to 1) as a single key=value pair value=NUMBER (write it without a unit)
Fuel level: value=0.875
